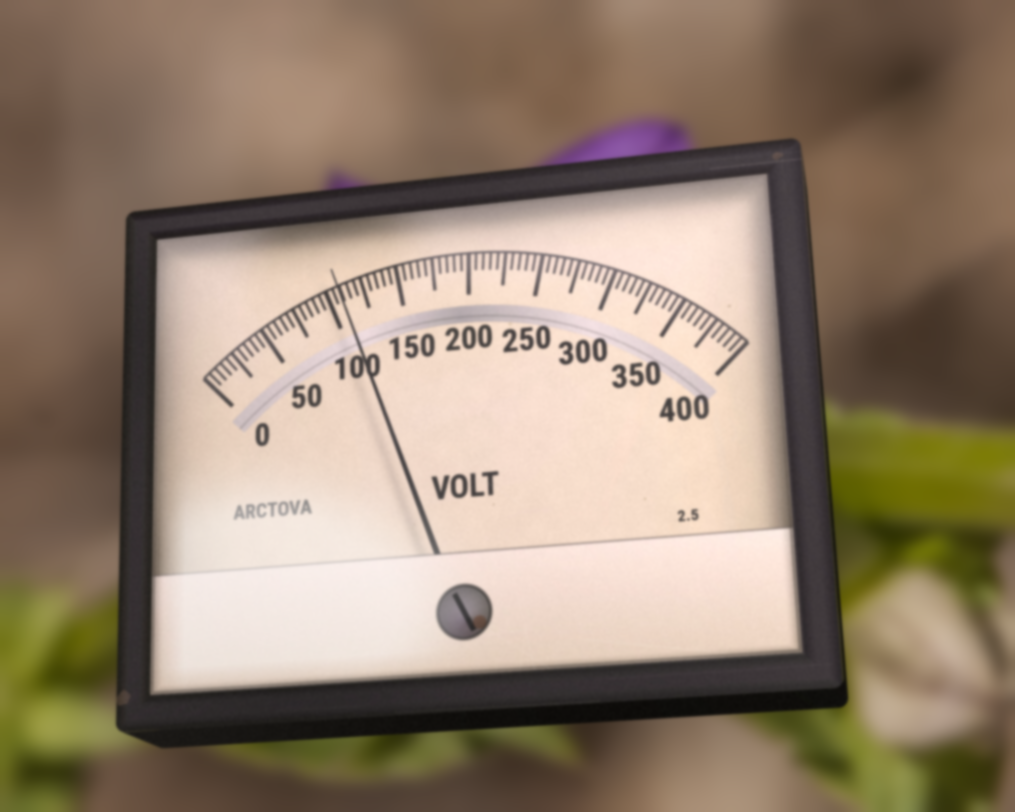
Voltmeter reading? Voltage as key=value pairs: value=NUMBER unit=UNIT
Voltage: value=110 unit=V
